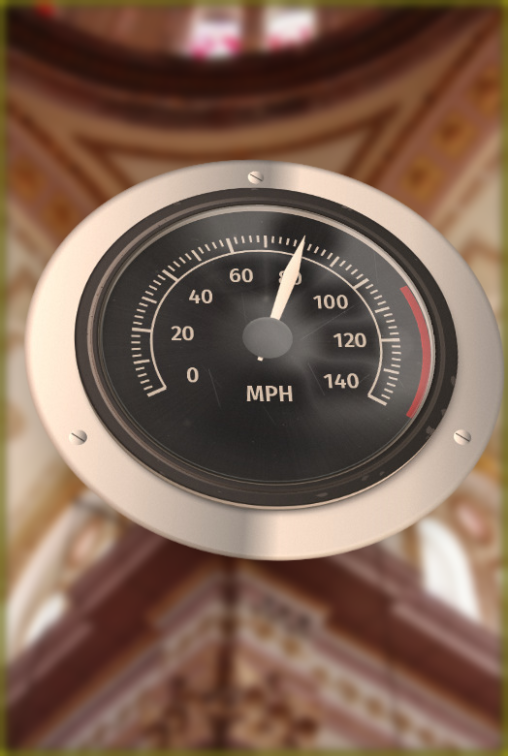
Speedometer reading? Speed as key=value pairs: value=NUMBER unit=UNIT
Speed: value=80 unit=mph
